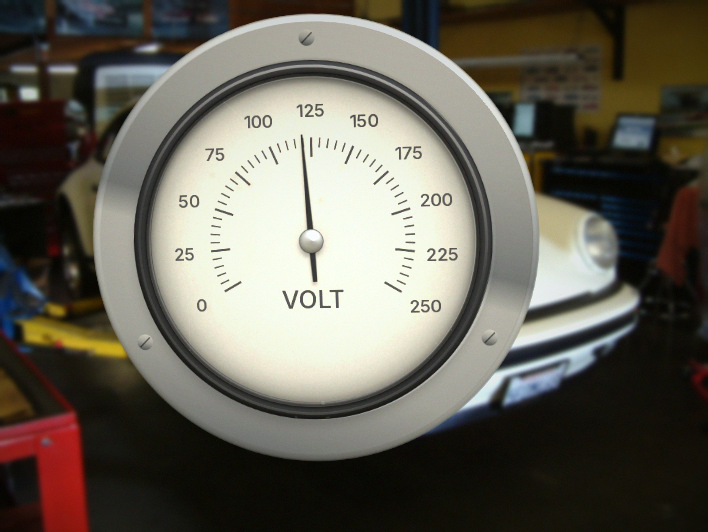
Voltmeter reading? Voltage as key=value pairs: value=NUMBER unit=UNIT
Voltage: value=120 unit=V
